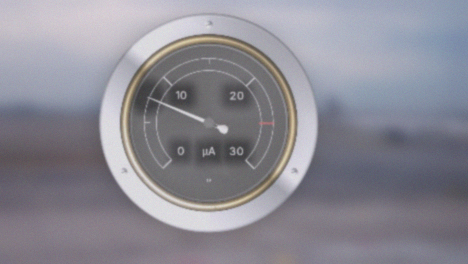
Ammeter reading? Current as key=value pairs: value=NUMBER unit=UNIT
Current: value=7.5 unit=µA
